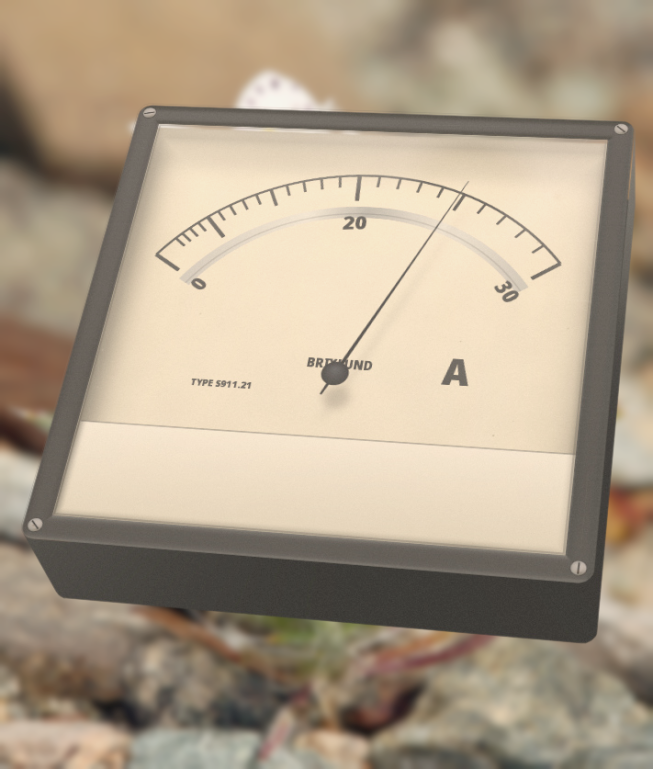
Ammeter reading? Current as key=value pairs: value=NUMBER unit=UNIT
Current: value=25 unit=A
